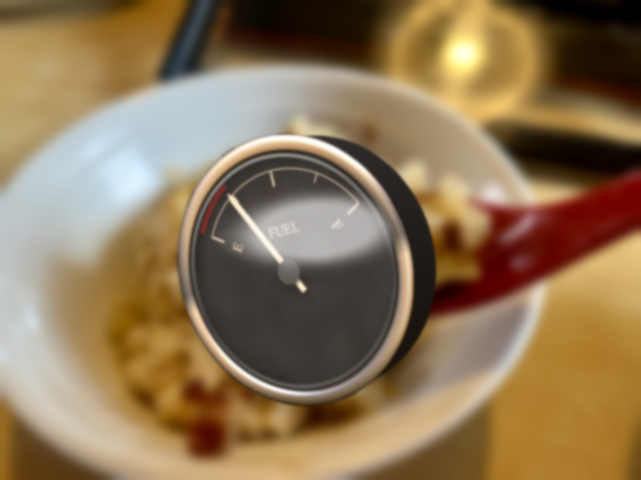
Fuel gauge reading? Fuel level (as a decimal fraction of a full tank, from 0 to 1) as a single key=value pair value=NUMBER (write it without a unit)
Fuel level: value=0.25
